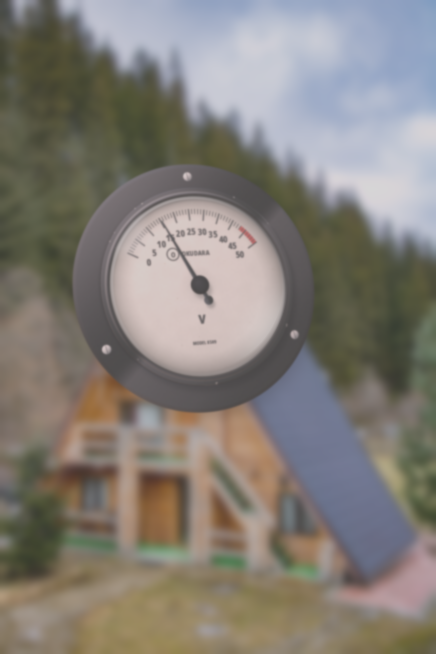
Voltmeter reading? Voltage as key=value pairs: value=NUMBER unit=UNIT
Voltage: value=15 unit=V
